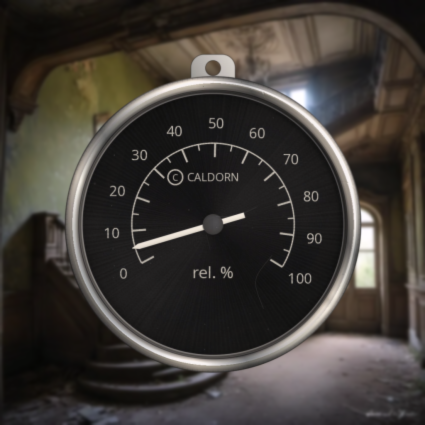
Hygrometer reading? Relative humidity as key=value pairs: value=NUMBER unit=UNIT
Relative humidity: value=5 unit=%
